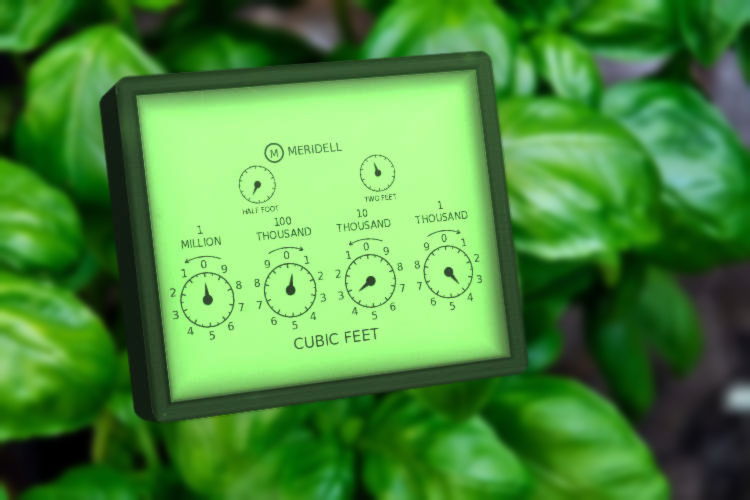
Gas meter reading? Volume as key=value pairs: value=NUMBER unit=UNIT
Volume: value=3400 unit=ft³
